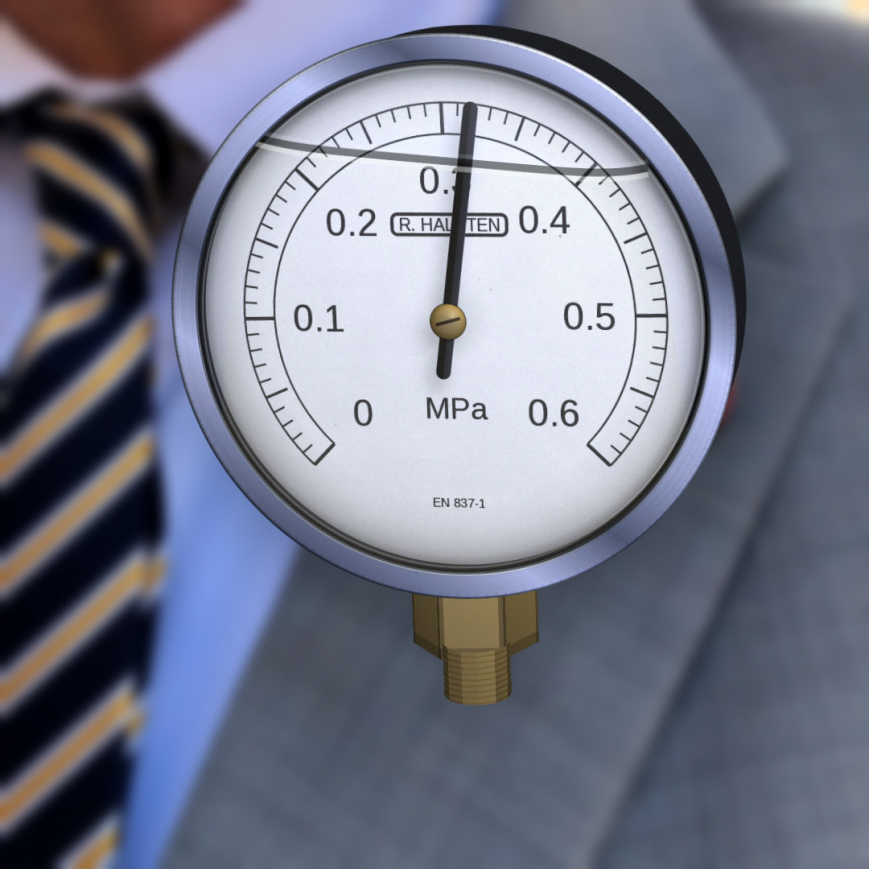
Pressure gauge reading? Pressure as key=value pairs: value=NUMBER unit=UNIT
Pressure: value=0.32 unit=MPa
